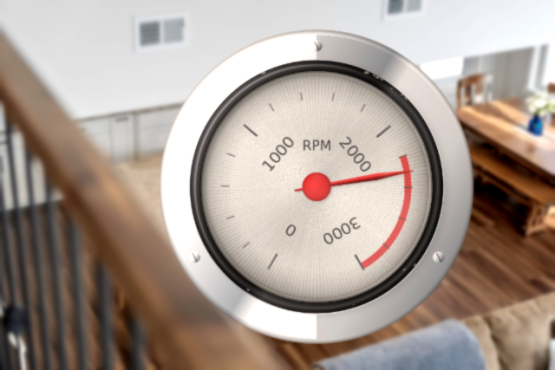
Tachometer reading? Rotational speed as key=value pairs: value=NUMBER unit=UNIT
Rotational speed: value=2300 unit=rpm
